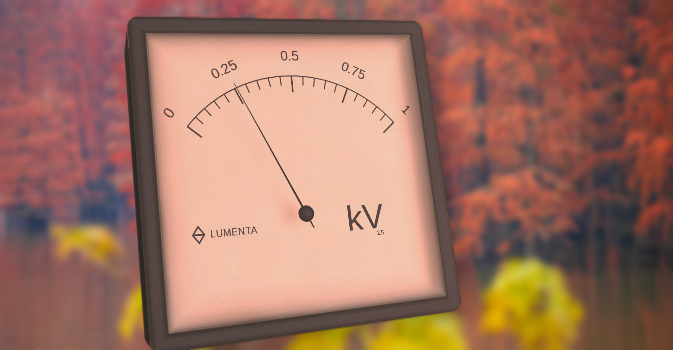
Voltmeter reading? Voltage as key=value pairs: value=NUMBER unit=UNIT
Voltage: value=0.25 unit=kV
